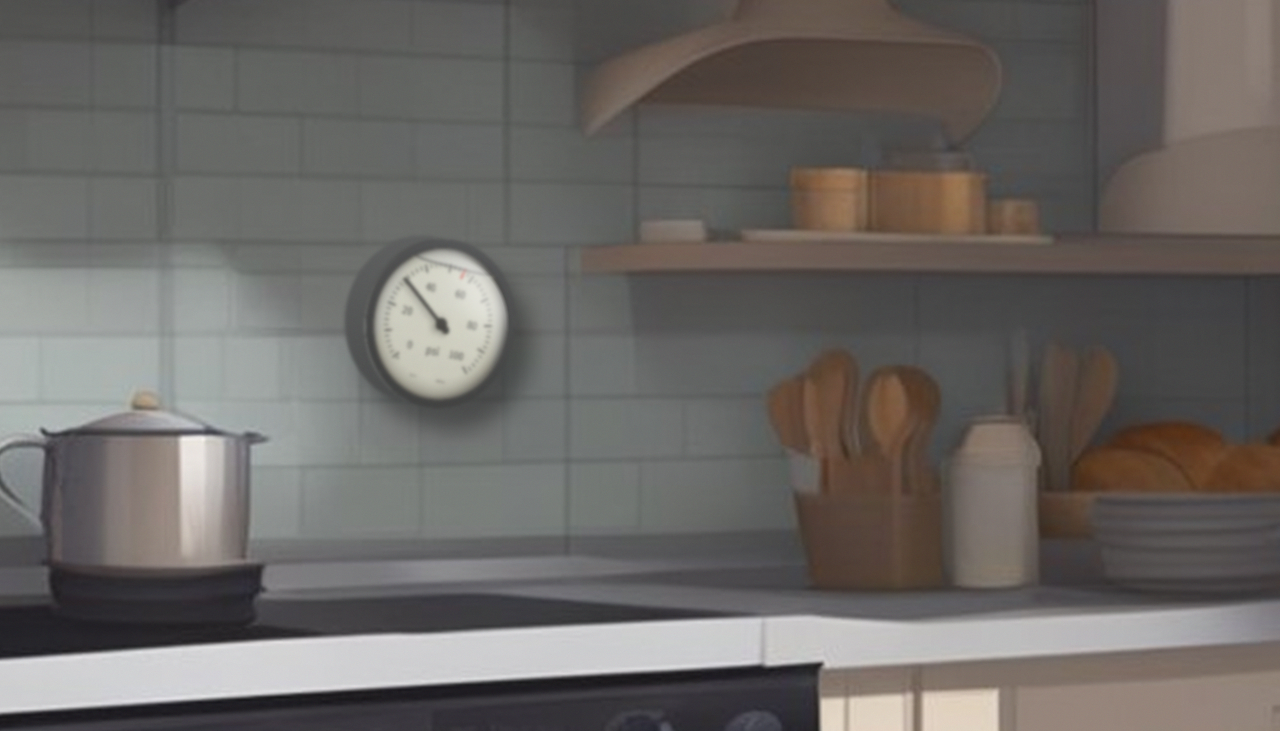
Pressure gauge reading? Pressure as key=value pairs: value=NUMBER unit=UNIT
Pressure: value=30 unit=psi
